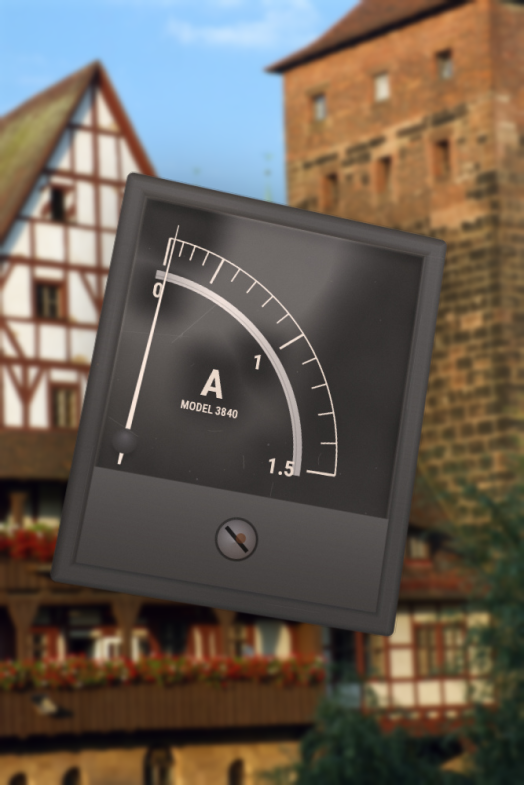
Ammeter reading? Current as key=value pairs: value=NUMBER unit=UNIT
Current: value=0.1 unit=A
